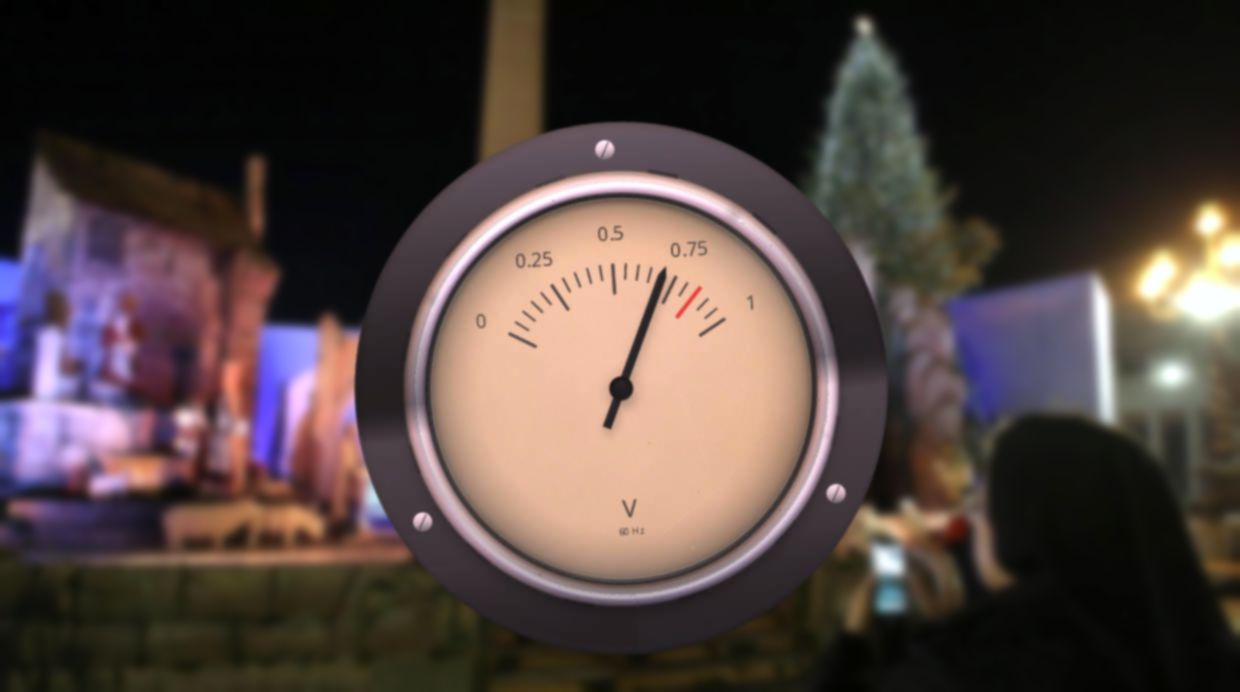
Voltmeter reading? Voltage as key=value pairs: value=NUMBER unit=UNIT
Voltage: value=0.7 unit=V
